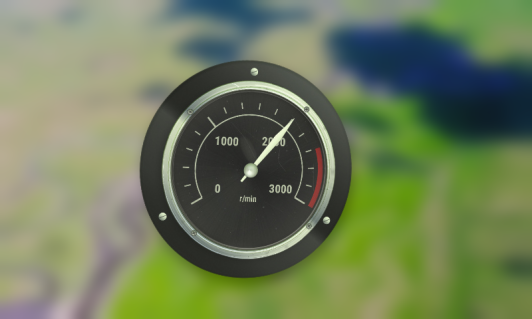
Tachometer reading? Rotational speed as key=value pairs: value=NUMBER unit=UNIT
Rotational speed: value=2000 unit=rpm
